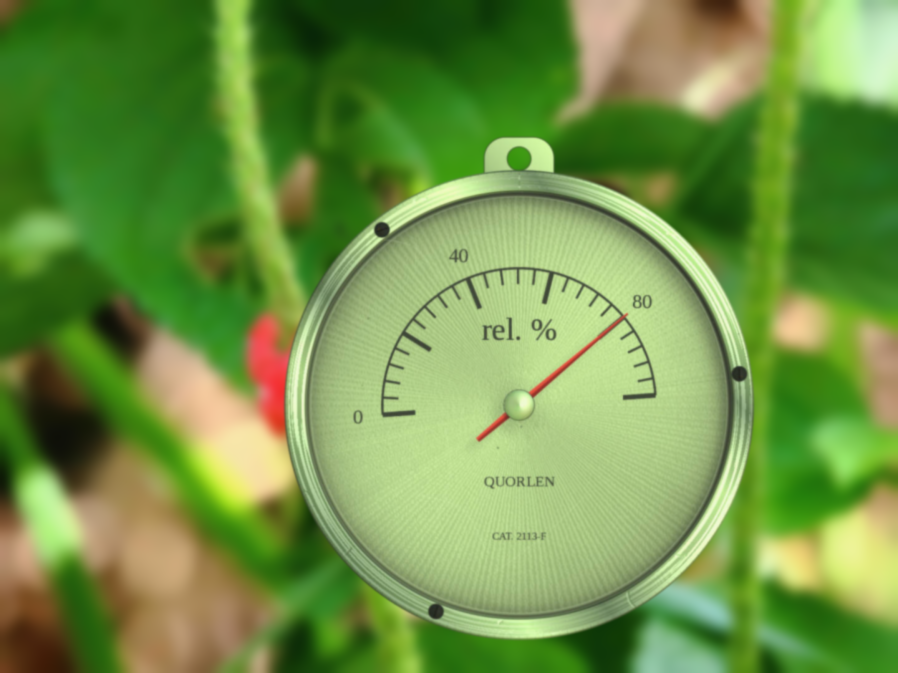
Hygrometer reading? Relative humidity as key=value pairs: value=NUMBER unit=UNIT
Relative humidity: value=80 unit=%
